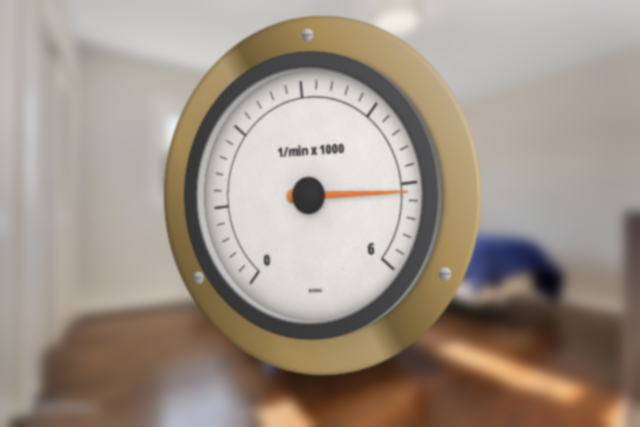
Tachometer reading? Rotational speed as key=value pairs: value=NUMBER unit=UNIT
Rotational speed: value=5100 unit=rpm
